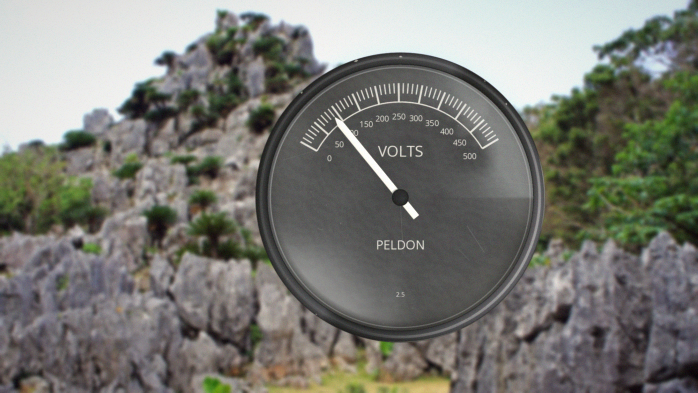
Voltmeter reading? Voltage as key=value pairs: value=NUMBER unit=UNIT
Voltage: value=90 unit=V
